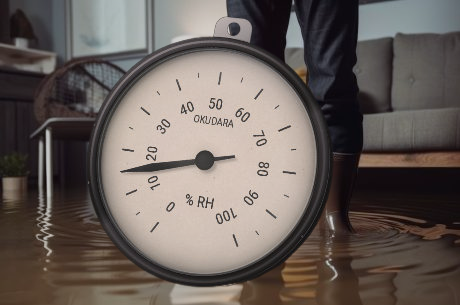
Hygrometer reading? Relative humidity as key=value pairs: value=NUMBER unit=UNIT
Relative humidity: value=15 unit=%
